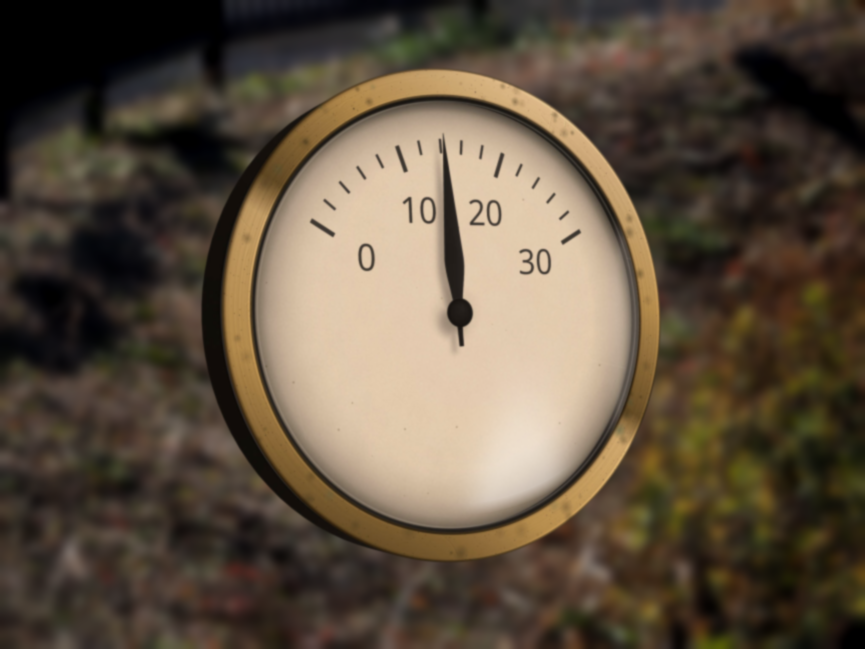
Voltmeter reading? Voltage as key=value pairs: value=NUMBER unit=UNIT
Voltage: value=14 unit=V
